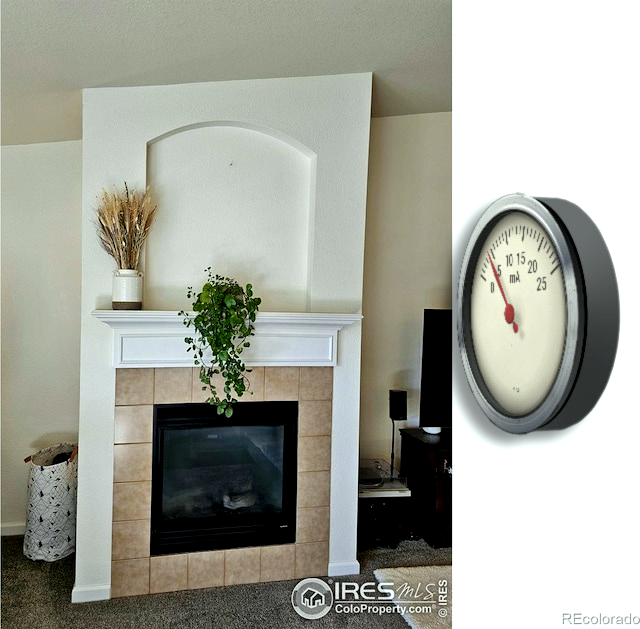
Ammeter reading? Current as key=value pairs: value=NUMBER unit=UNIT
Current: value=5 unit=mA
